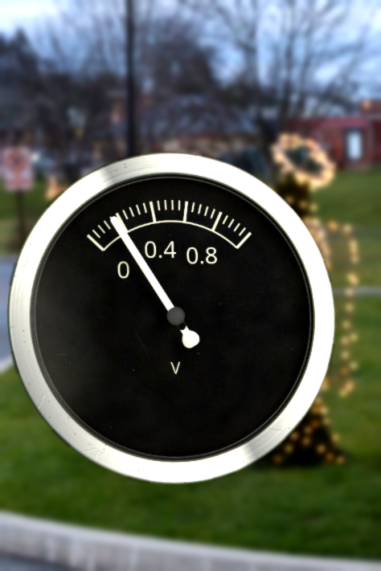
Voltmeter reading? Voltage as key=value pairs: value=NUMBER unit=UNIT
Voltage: value=0.16 unit=V
